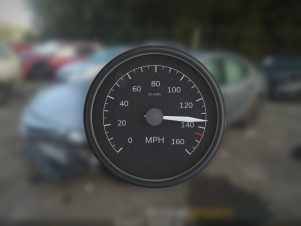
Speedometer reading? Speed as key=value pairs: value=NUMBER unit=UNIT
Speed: value=135 unit=mph
